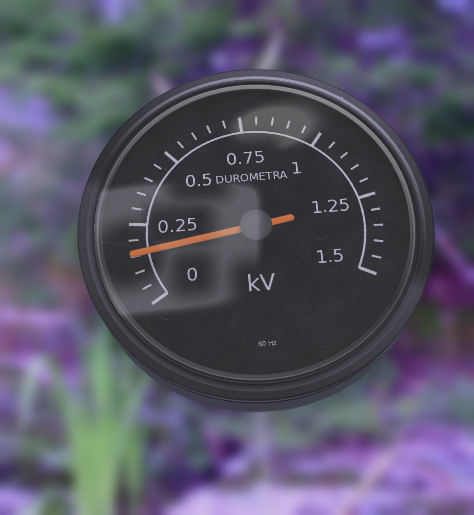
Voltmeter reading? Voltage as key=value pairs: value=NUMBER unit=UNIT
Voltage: value=0.15 unit=kV
